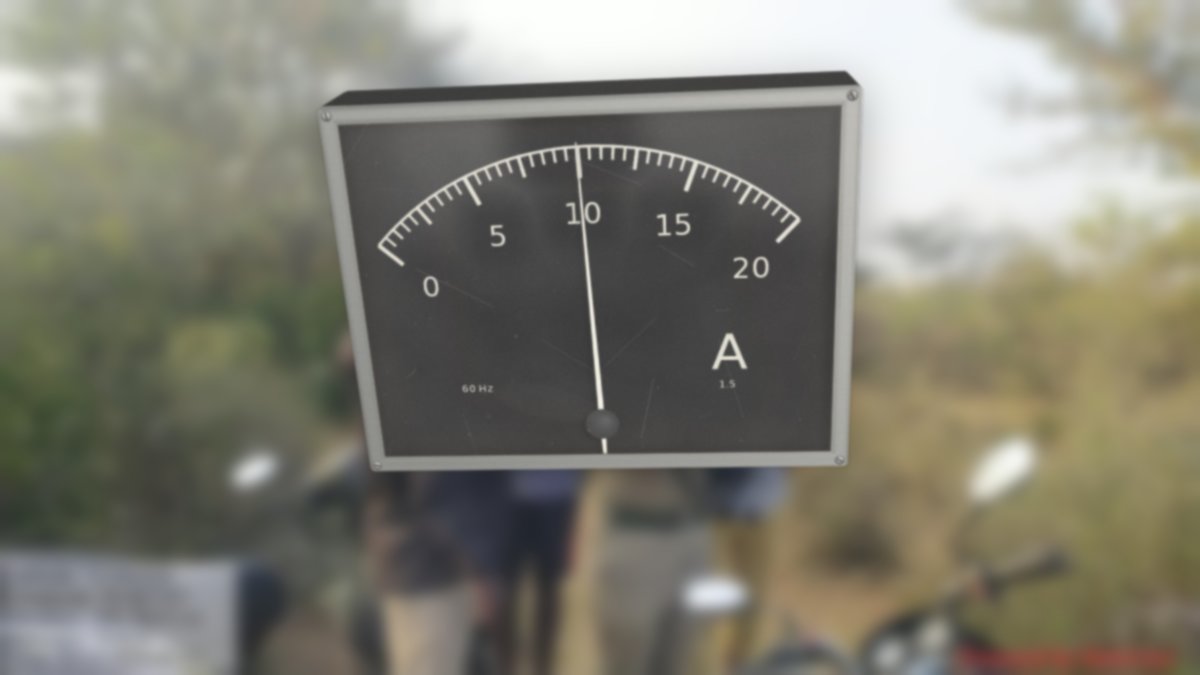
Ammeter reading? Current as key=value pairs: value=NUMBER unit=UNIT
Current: value=10 unit=A
